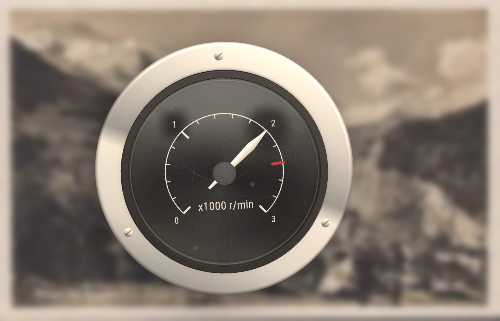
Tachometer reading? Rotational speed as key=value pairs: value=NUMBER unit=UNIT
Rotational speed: value=2000 unit=rpm
